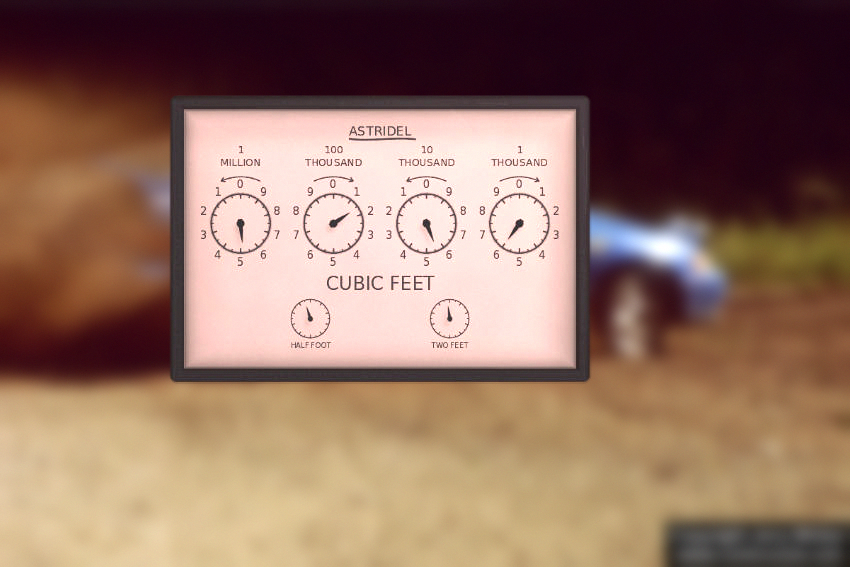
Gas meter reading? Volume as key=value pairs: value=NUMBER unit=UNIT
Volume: value=515600 unit=ft³
